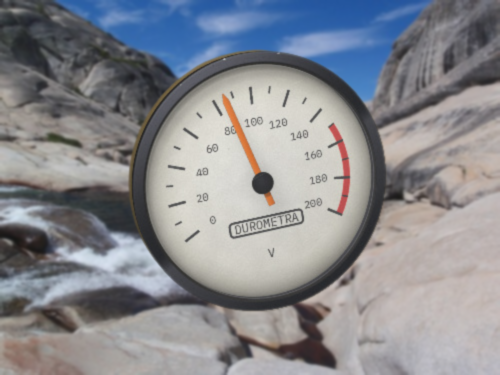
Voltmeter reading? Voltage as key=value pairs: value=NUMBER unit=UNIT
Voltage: value=85 unit=V
